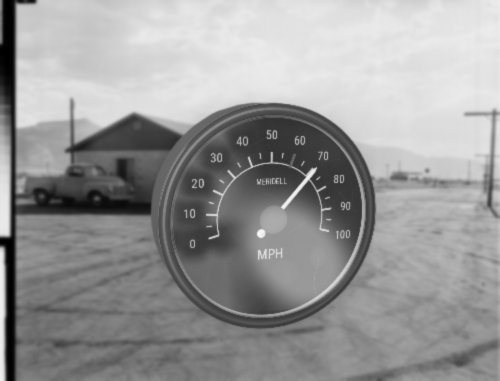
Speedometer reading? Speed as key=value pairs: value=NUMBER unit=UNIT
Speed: value=70 unit=mph
